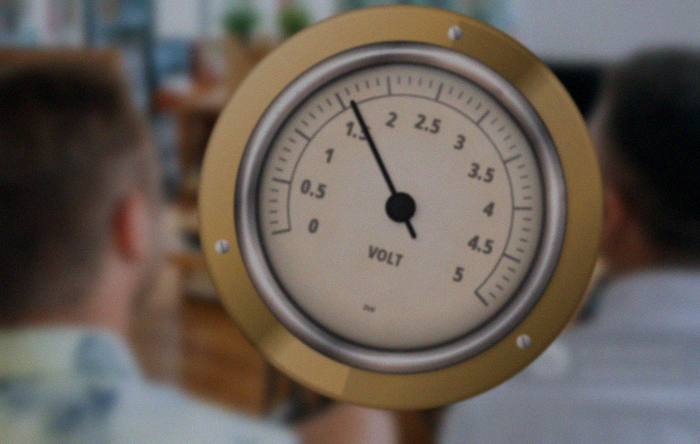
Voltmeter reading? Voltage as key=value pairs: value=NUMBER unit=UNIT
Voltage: value=1.6 unit=V
